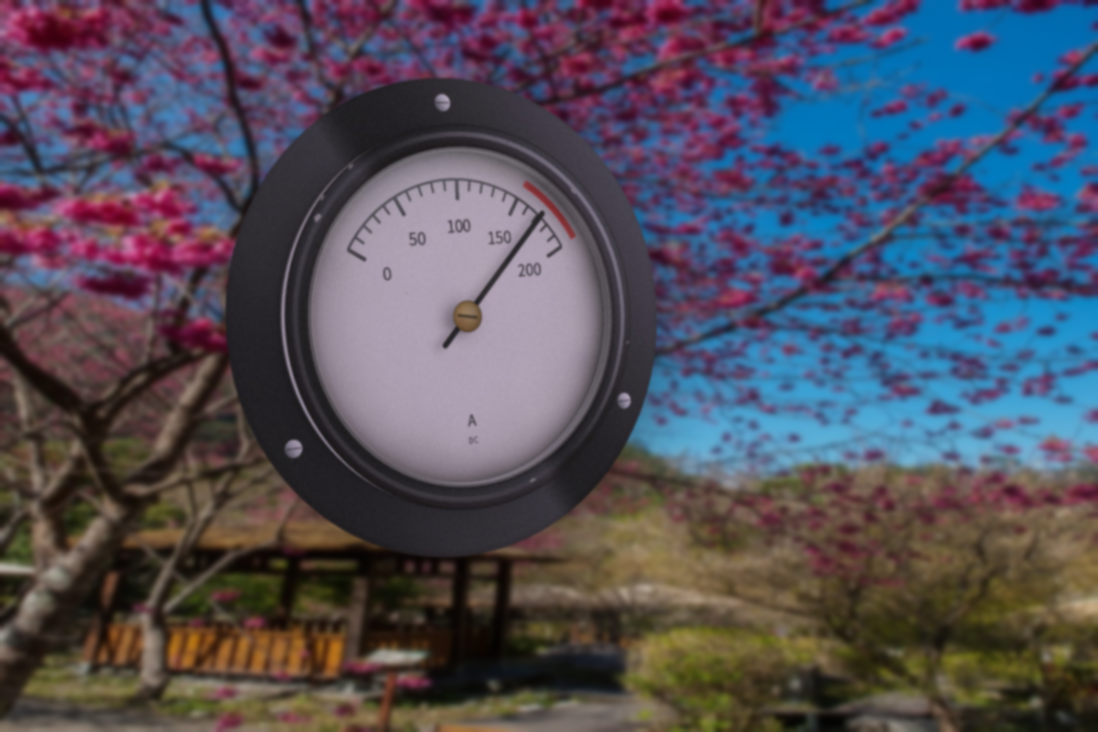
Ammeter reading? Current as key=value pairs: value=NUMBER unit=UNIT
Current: value=170 unit=A
